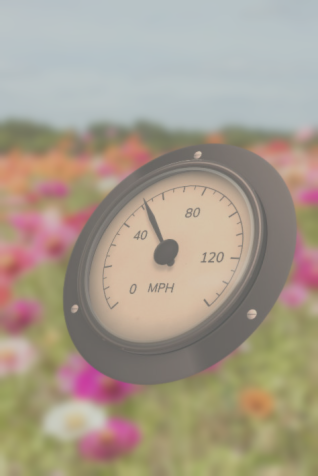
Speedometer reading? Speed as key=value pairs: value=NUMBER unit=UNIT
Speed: value=52.5 unit=mph
